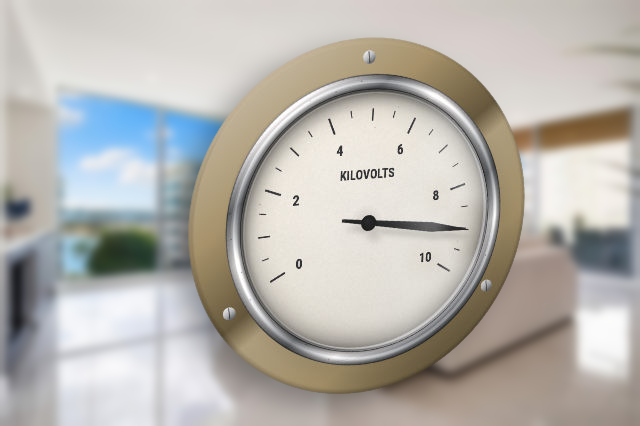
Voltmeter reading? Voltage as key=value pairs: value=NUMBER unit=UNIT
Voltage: value=9 unit=kV
